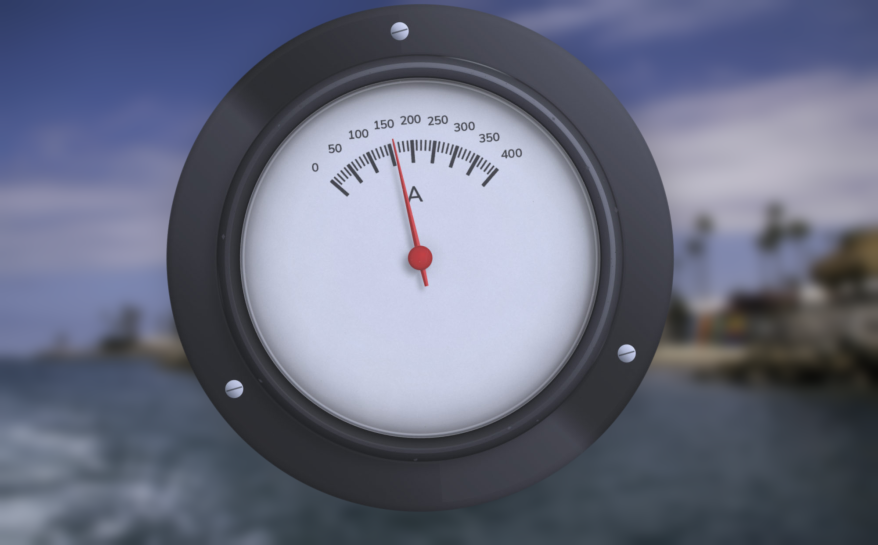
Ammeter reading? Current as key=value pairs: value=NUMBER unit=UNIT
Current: value=160 unit=A
